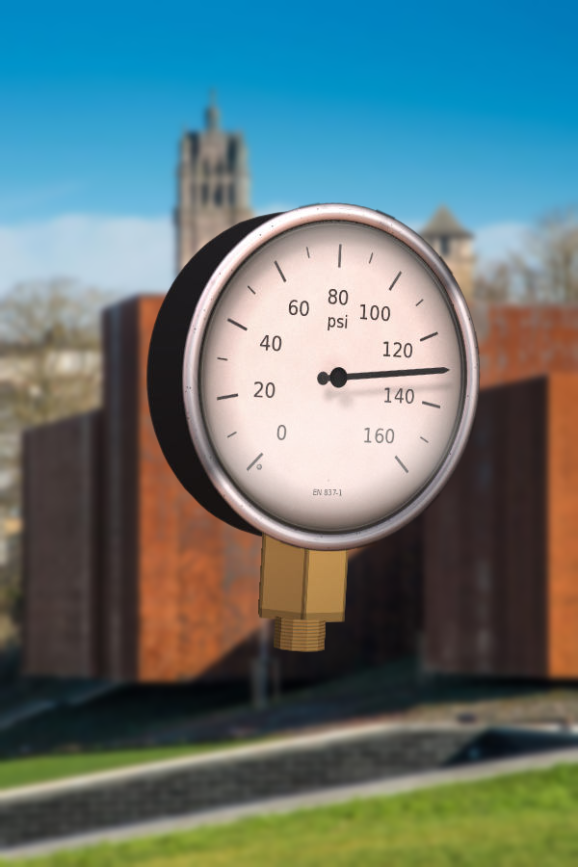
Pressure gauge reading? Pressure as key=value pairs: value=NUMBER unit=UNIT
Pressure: value=130 unit=psi
